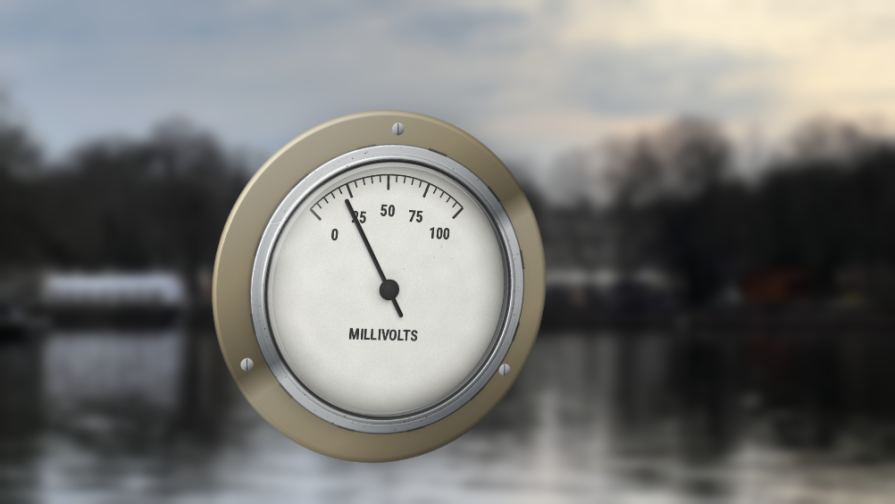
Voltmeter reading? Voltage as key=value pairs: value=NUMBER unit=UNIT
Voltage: value=20 unit=mV
